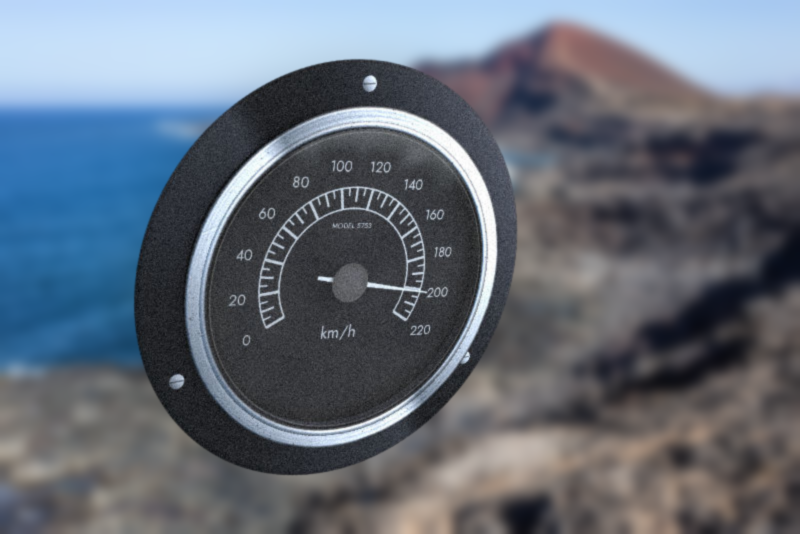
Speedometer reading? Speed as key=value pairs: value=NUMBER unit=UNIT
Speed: value=200 unit=km/h
